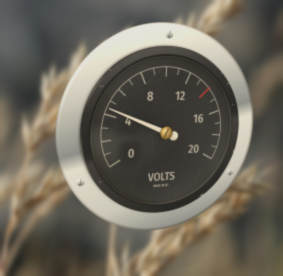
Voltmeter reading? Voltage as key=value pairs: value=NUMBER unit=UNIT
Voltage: value=4.5 unit=V
